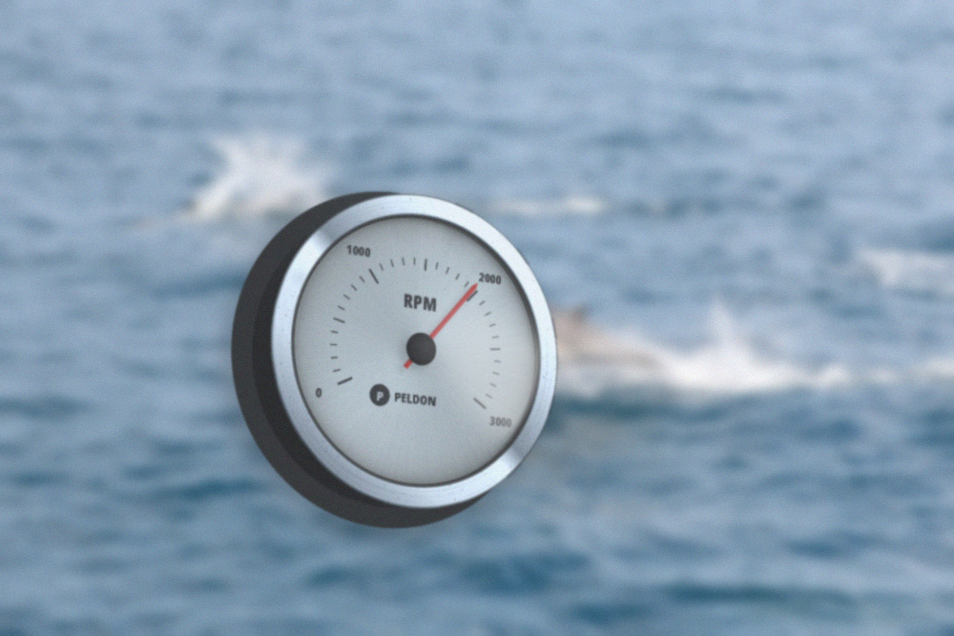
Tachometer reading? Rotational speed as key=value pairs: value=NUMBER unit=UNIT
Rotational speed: value=1950 unit=rpm
